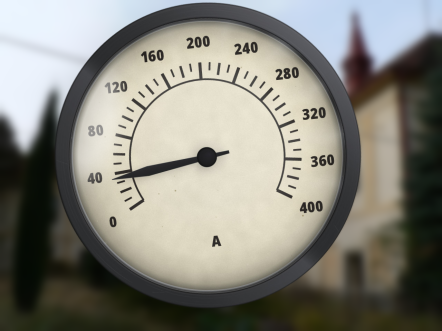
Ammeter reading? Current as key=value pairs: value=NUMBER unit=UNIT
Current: value=35 unit=A
